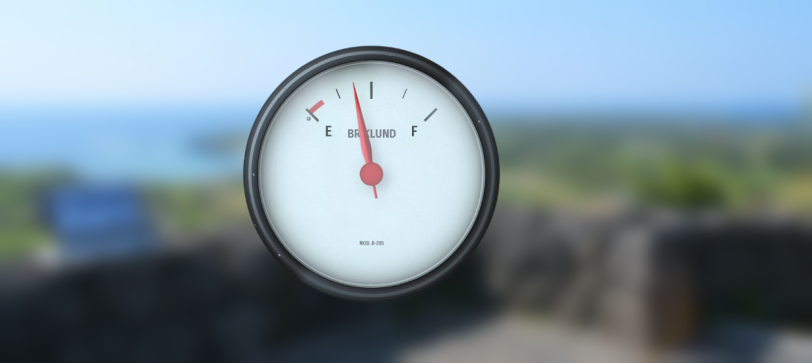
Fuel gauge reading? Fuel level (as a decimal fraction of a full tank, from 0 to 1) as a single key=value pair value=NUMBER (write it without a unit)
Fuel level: value=0.375
